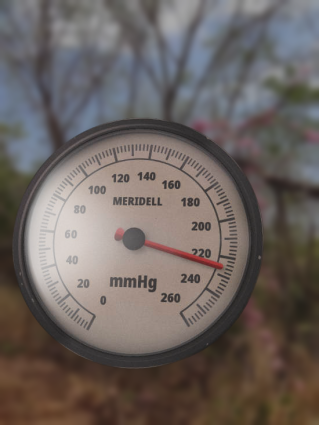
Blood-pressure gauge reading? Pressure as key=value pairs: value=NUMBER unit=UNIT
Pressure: value=226 unit=mmHg
